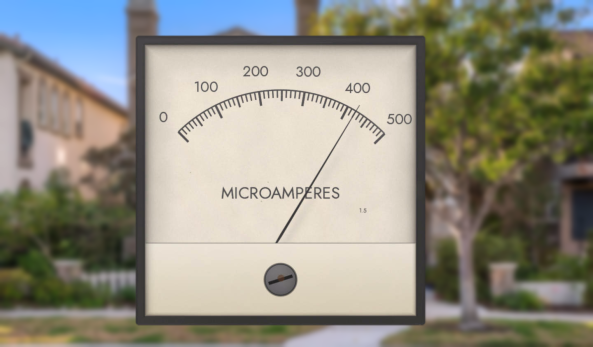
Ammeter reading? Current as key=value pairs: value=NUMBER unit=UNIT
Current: value=420 unit=µA
